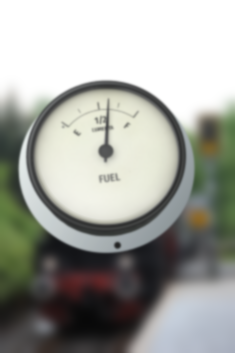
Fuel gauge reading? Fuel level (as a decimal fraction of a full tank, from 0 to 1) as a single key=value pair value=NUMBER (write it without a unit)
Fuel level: value=0.625
